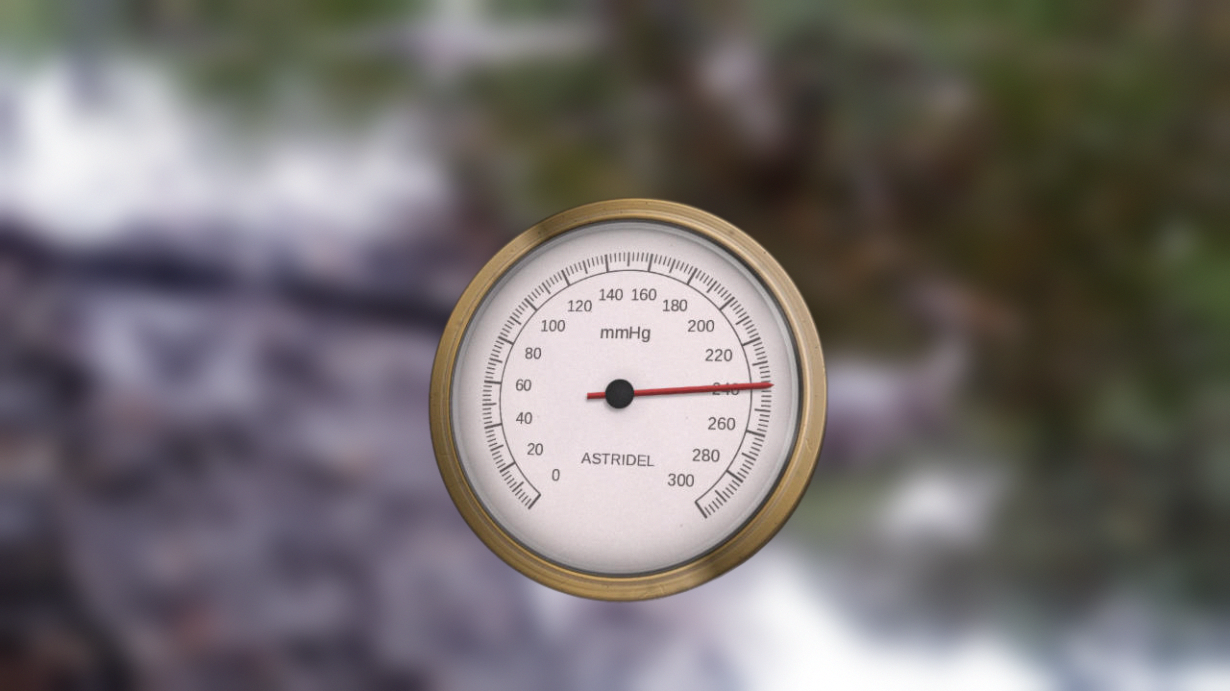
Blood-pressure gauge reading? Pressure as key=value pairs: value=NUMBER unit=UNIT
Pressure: value=240 unit=mmHg
